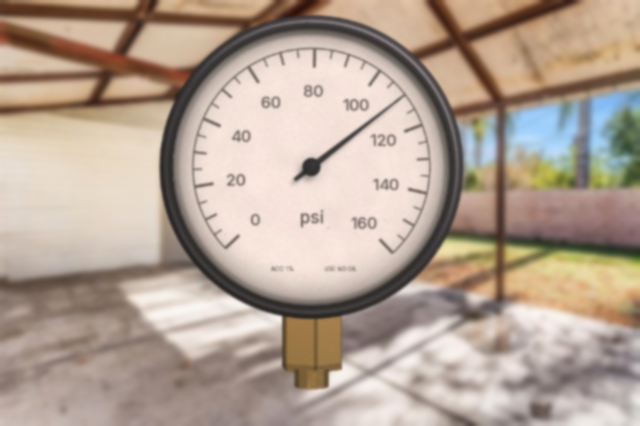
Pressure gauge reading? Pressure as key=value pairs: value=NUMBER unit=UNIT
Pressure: value=110 unit=psi
